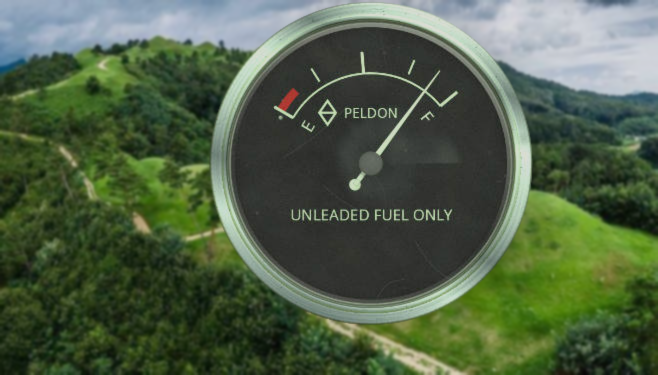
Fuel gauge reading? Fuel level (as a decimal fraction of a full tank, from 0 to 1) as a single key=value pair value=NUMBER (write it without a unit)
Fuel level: value=0.875
